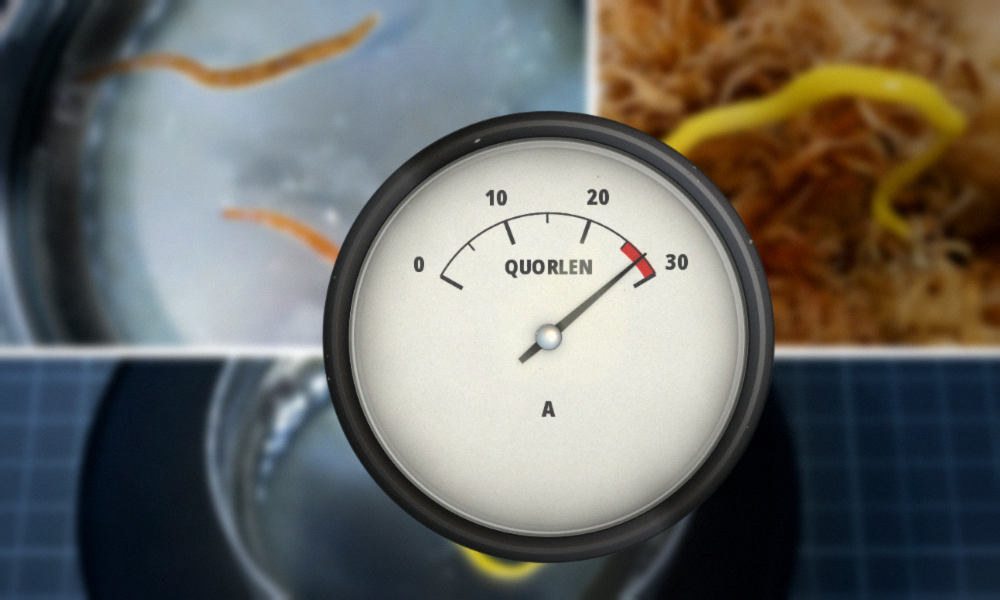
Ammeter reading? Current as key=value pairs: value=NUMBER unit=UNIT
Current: value=27.5 unit=A
